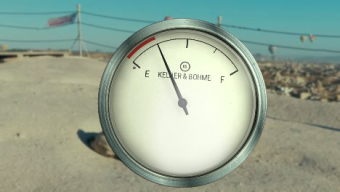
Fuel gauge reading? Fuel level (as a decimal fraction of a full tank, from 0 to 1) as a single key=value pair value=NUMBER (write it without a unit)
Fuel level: value=0.25
